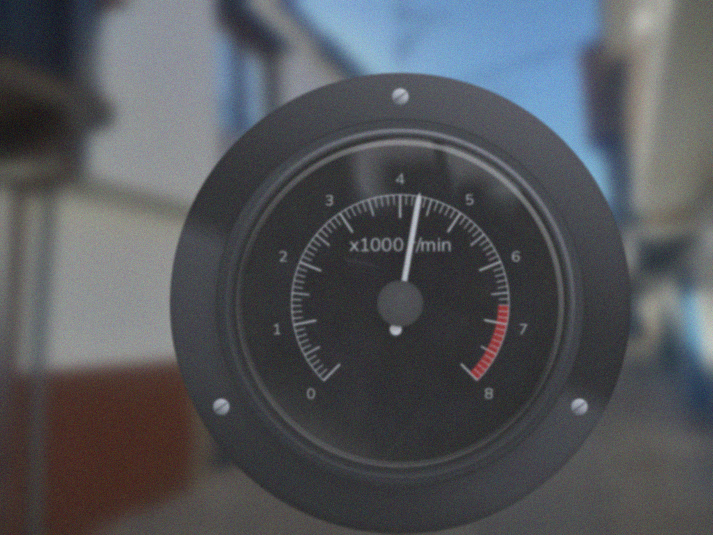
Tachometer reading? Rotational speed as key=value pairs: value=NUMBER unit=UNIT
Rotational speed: value=4300 unit=rpm
